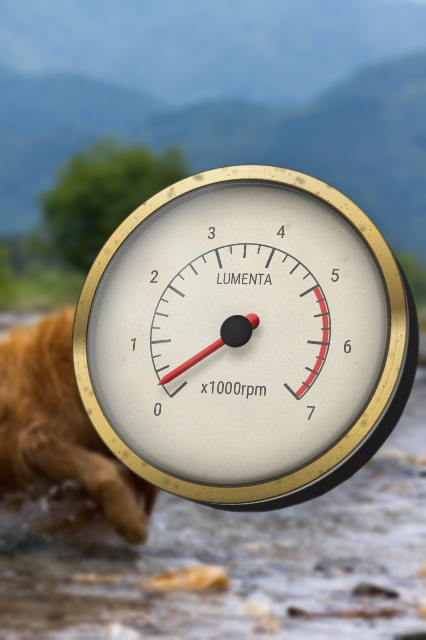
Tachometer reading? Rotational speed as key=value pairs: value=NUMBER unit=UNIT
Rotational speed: value=250 unit=rpm
